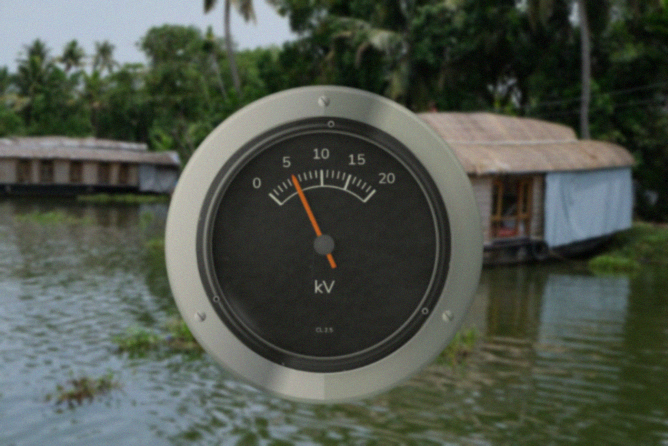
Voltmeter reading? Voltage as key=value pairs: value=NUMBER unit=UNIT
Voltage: value=5 unit=kV
